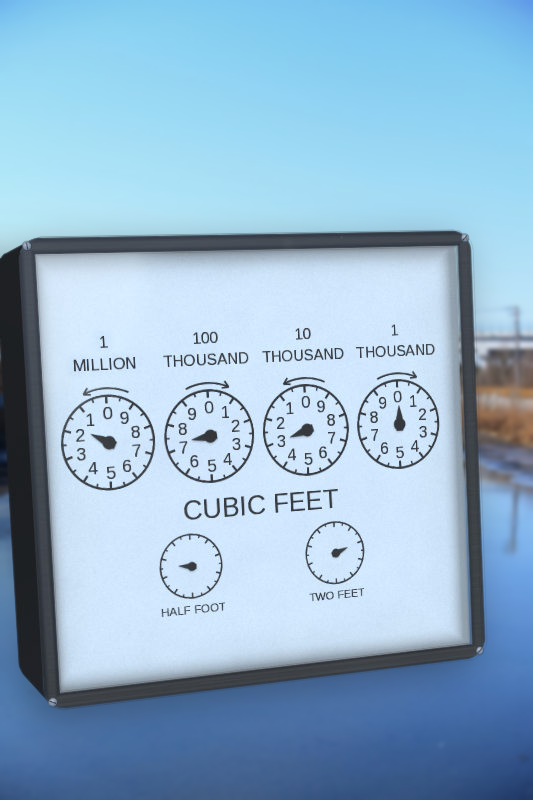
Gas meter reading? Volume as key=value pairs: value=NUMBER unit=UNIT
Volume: value=173000 unit=ft³
